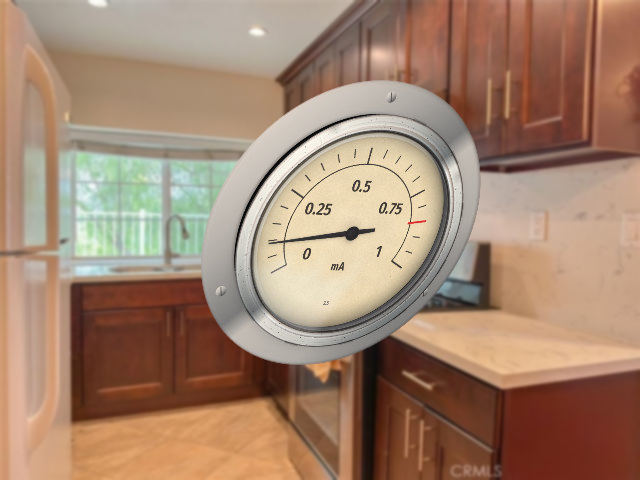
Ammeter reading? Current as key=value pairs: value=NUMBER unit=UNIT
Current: value=0.1 unit=mA
